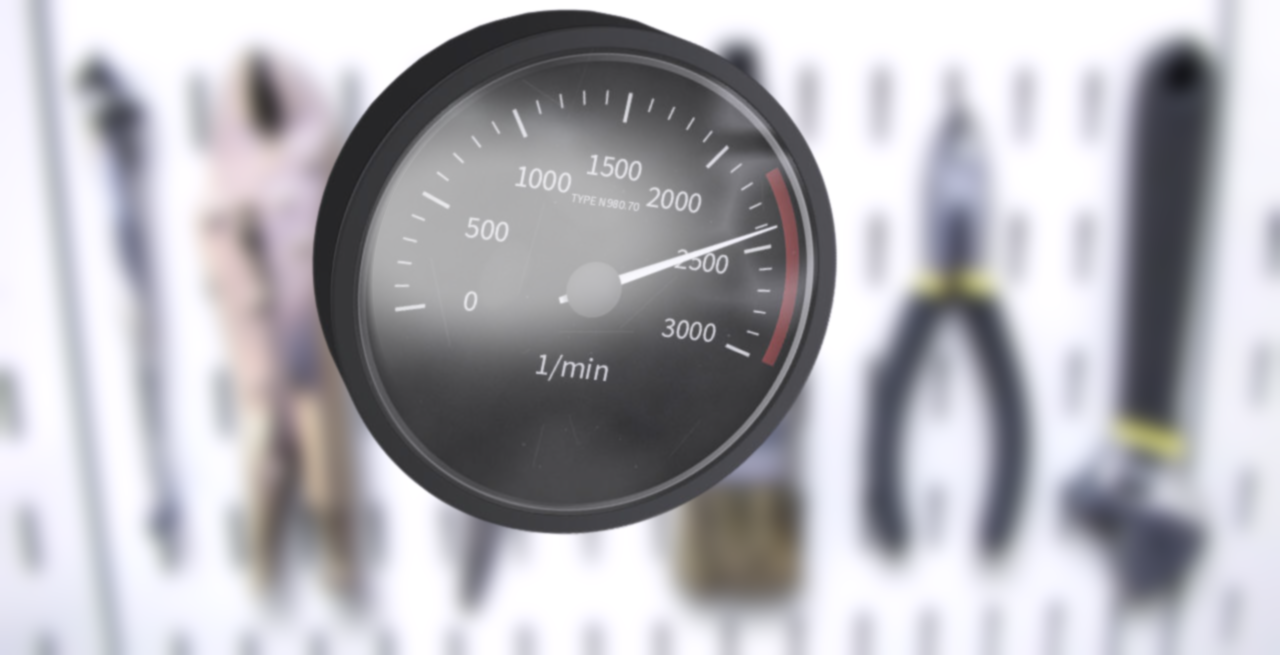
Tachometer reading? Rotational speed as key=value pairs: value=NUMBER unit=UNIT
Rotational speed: value=2400 unit=rpm
